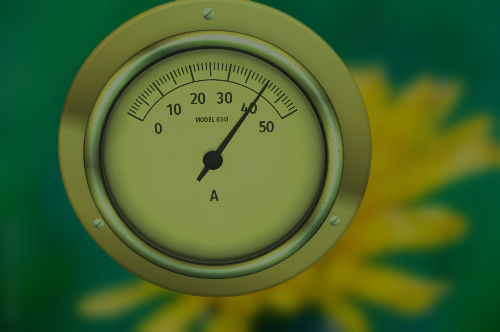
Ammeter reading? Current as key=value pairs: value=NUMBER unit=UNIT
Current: value=40 unit=A
